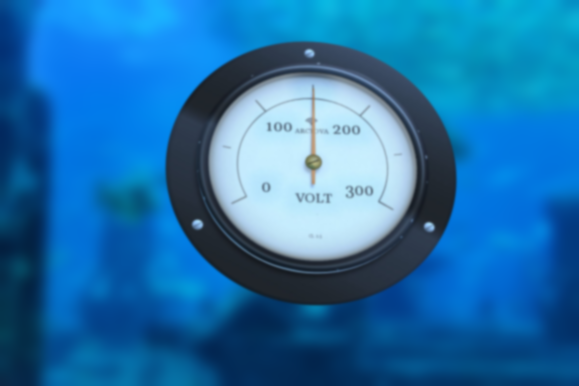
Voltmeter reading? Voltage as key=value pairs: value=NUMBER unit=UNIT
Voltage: value=150 unit=V
